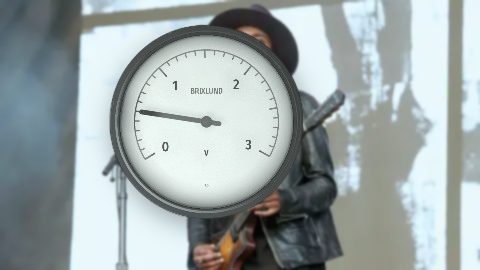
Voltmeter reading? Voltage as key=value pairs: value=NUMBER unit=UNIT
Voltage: value=0.5 unit=V
